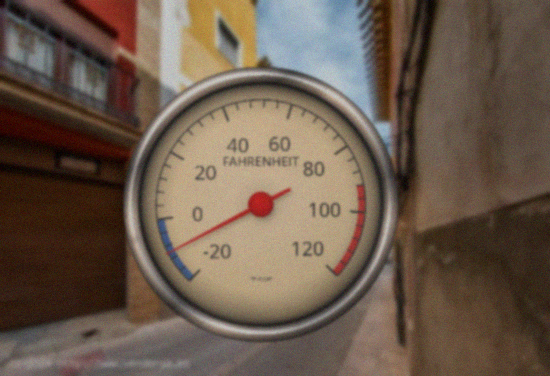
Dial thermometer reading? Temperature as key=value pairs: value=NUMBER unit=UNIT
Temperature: value=-10 unit=°F
